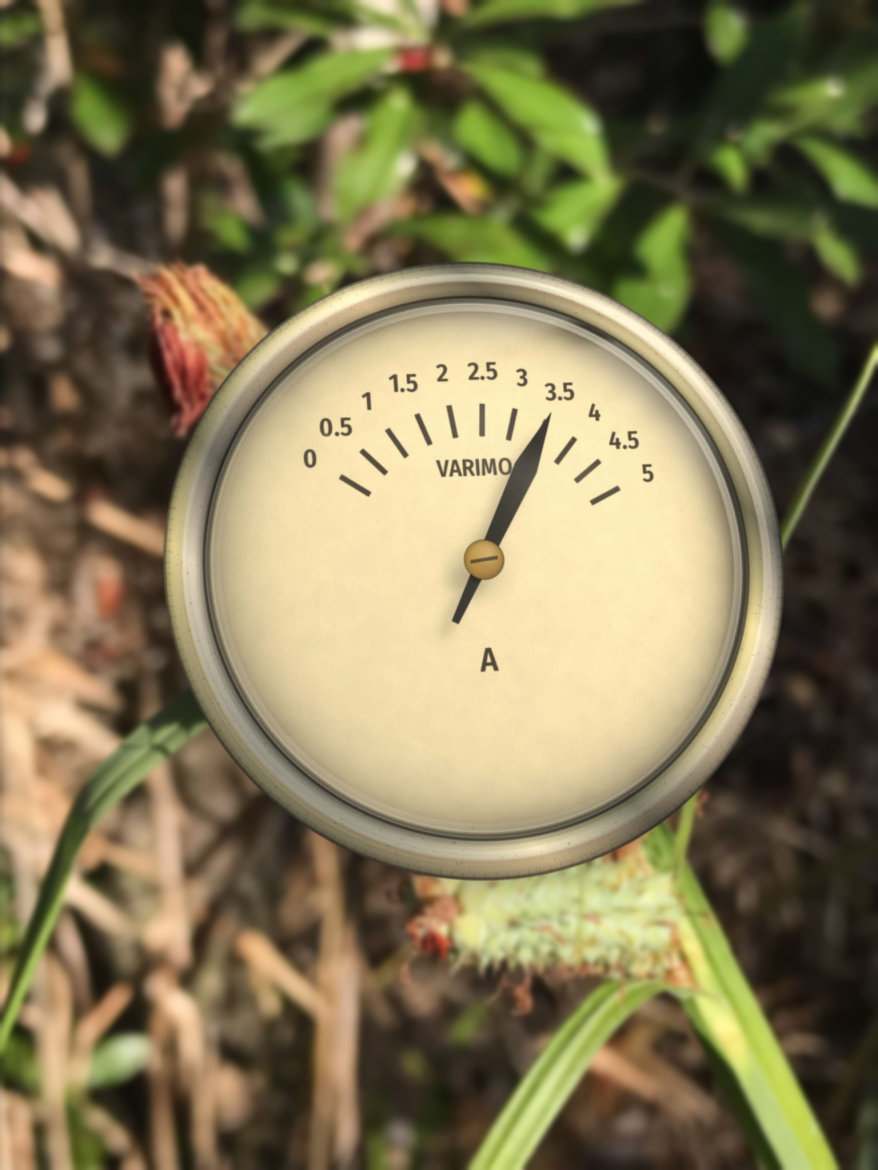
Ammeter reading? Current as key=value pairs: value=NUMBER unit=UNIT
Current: value=3.5 unit=A
